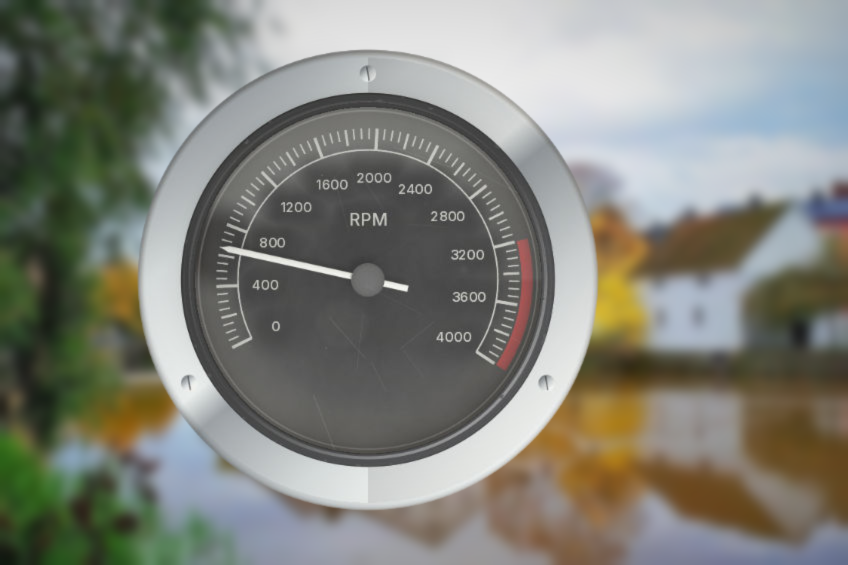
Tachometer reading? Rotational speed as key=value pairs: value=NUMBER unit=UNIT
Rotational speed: value=650 unit=rpm
